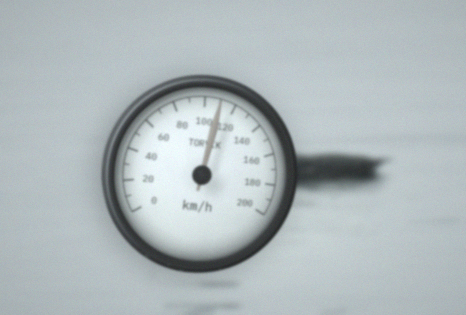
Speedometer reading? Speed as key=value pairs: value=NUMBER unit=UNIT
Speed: value=110 unit=km/h
